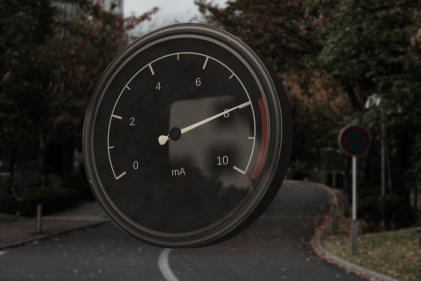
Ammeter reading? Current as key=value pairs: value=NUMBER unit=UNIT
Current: value=8 unit=mA
